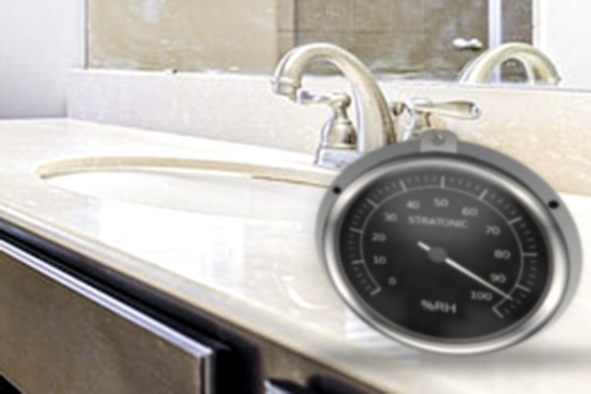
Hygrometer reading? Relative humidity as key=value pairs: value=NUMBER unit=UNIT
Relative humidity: value=94 unit=%
